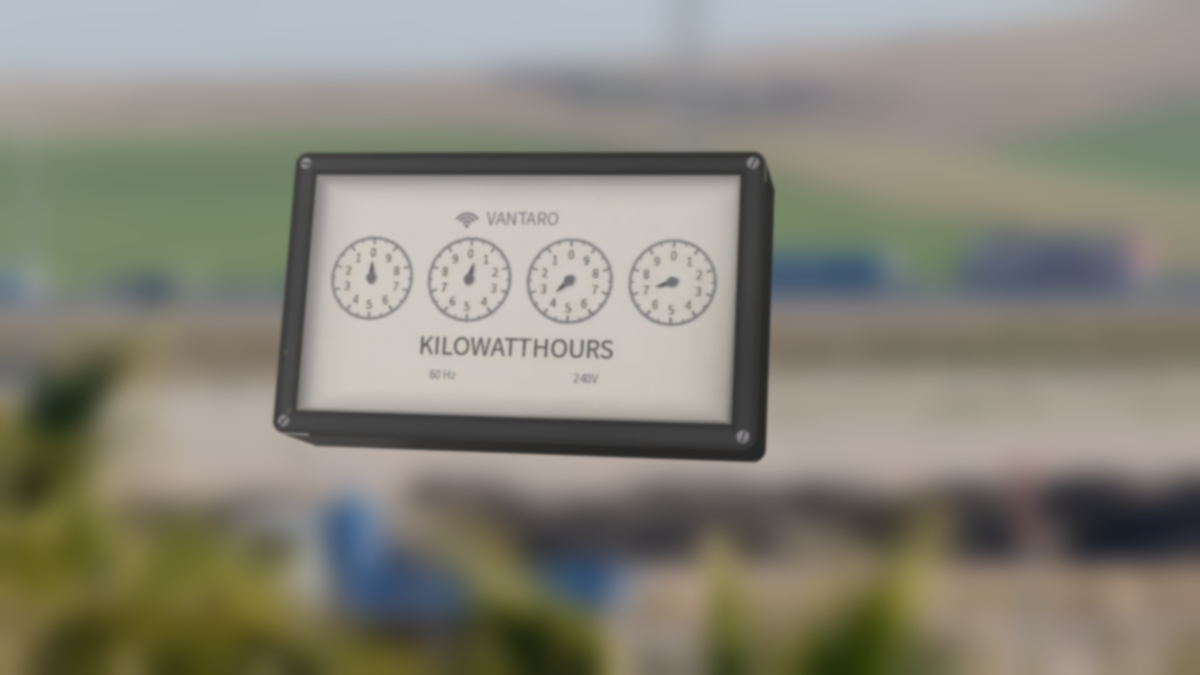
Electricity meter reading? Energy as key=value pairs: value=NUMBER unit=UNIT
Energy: value=37 unit=kWh
